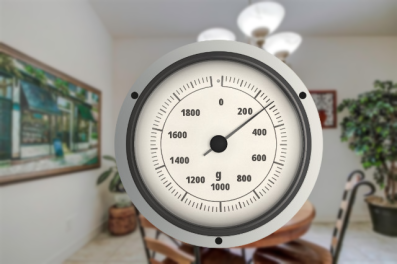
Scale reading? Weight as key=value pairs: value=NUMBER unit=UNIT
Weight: value=280 unit=g
